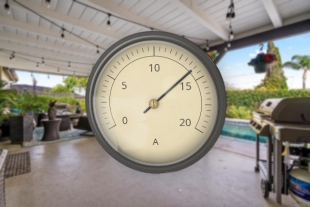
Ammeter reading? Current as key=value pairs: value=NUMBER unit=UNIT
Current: value=14 unit=A
